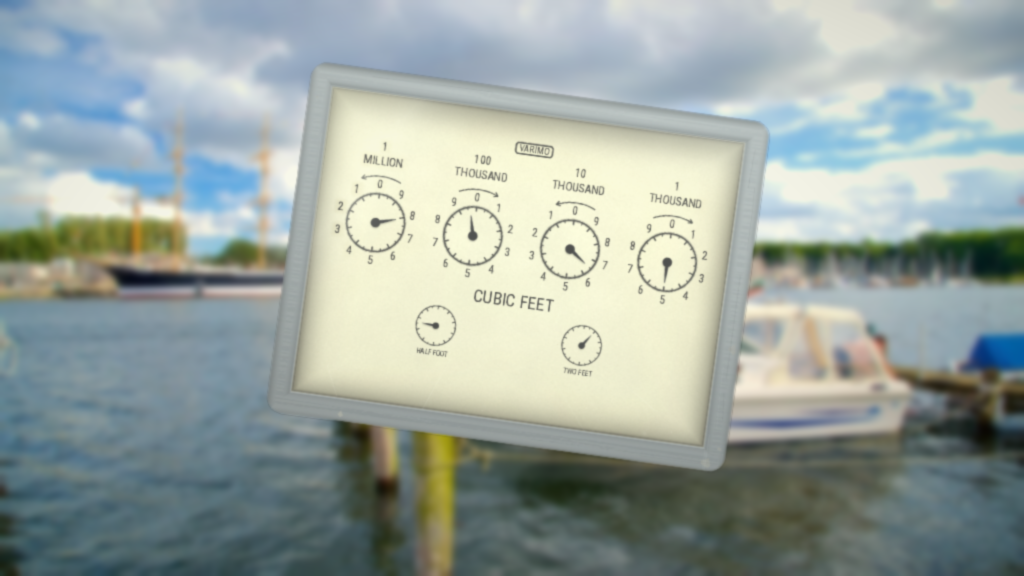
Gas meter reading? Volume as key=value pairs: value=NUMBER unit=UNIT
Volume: value=796500 unit=ft³
